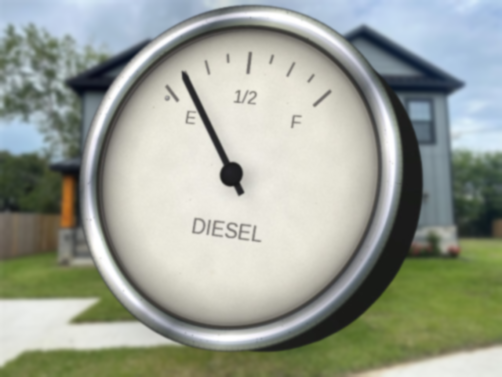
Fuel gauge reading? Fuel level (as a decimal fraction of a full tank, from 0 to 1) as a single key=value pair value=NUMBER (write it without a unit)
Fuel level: value=0.125
